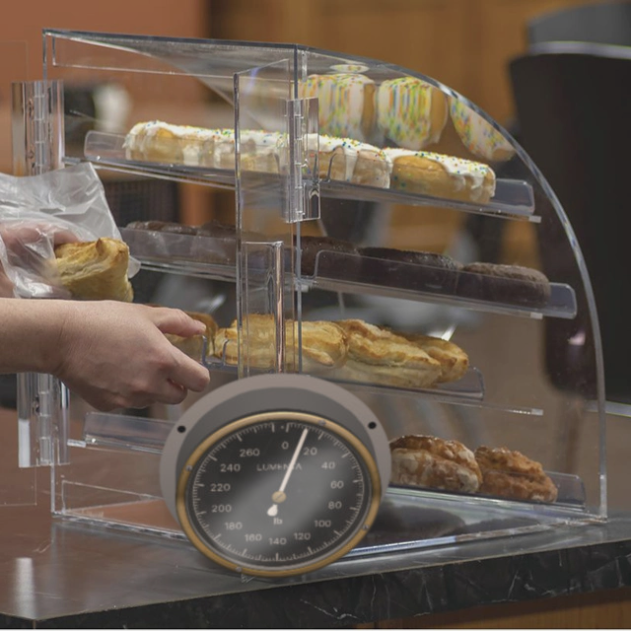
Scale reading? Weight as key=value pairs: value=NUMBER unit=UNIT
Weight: value=10 unit=lb
